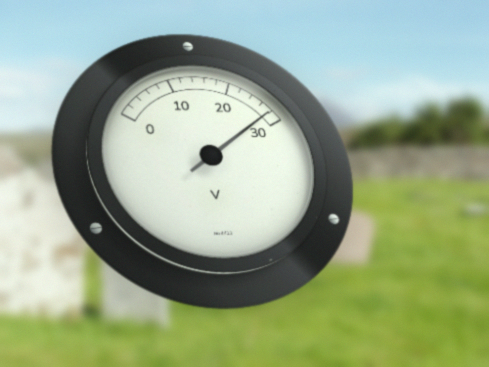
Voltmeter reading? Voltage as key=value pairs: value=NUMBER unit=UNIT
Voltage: value=28 unit=V
